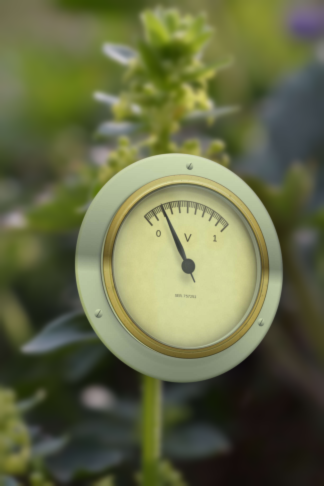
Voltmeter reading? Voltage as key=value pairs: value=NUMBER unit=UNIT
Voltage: value=0.2 unit=V
